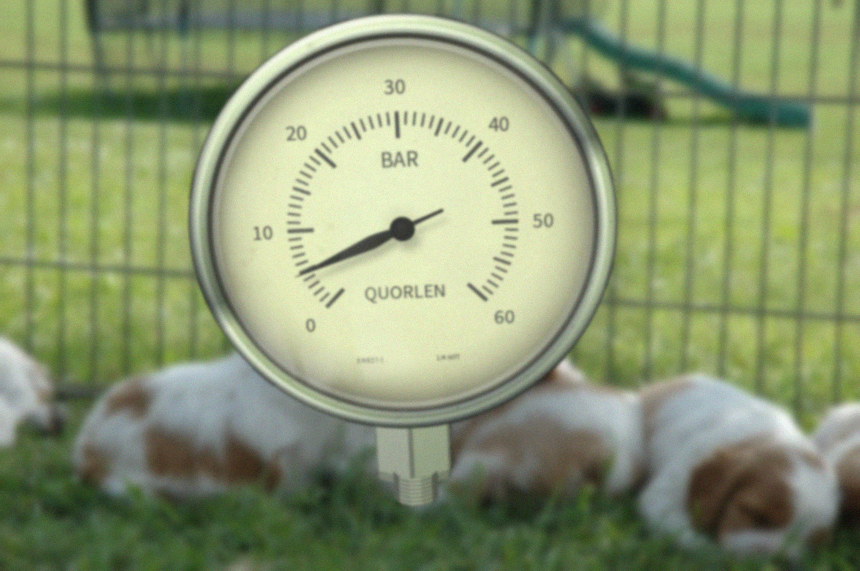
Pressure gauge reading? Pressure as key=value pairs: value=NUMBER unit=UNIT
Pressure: value=5 unit=bar
